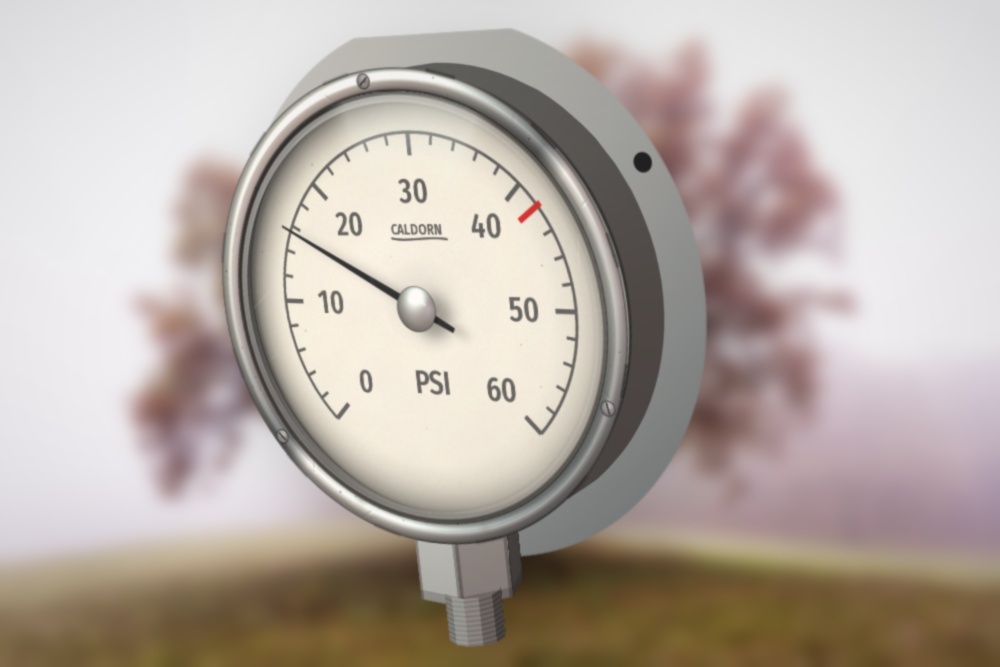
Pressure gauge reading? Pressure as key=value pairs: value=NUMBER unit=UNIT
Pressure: value=16 unit=psi
